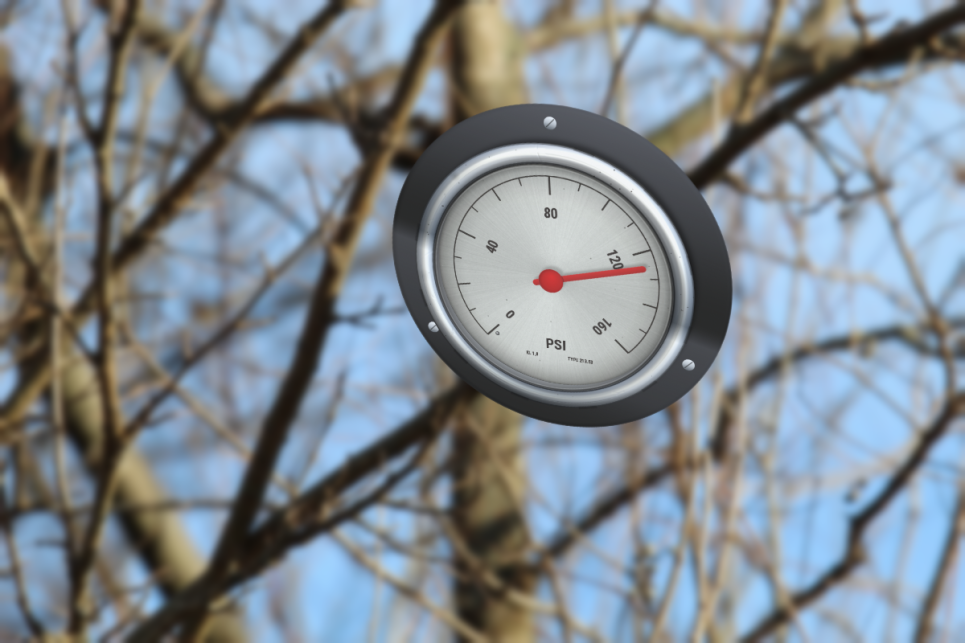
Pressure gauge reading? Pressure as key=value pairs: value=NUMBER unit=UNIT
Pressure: value=125 unit=psi
